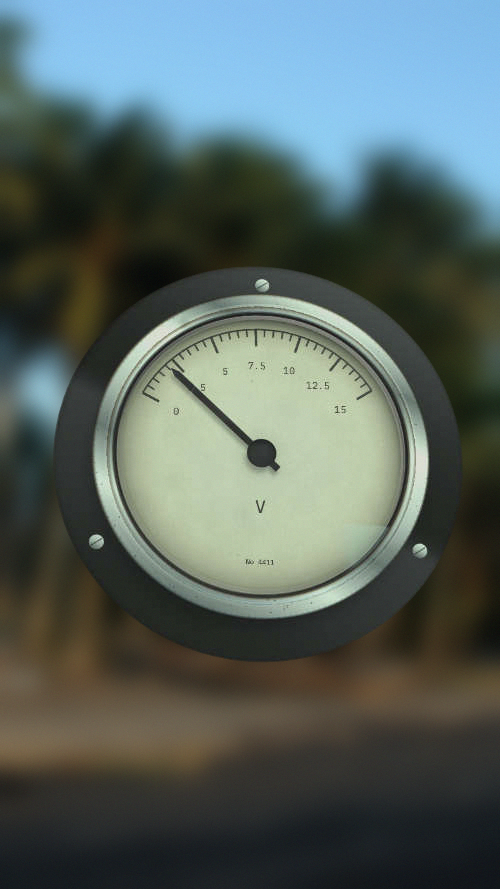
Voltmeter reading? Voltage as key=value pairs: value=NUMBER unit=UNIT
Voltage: value=2 unit=V
